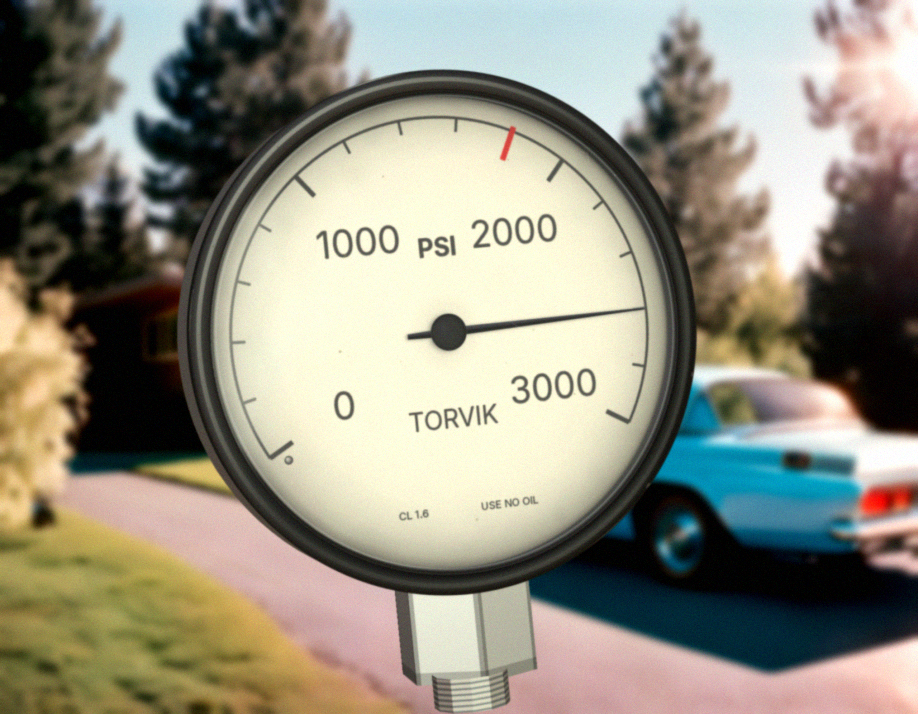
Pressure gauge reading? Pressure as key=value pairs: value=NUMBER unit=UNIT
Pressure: value=2600 unit=psi
